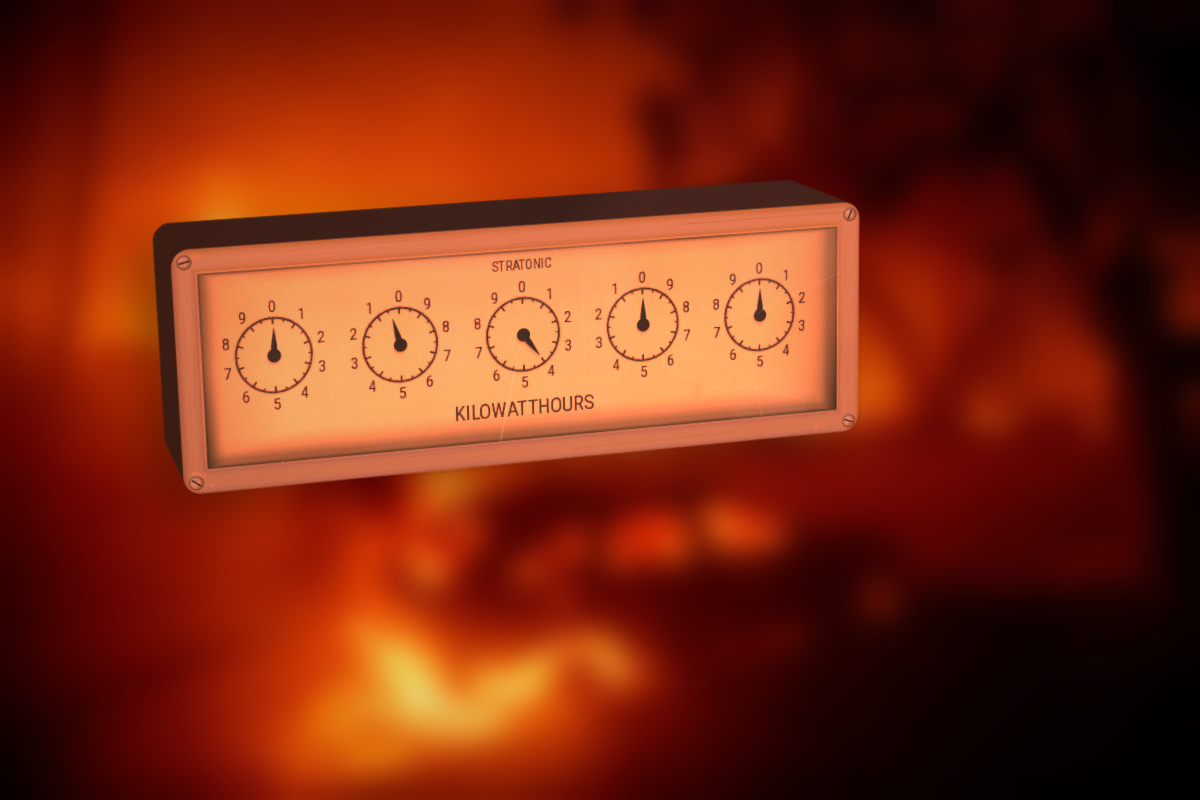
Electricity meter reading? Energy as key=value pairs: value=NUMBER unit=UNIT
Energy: value=400 unit=kWh
